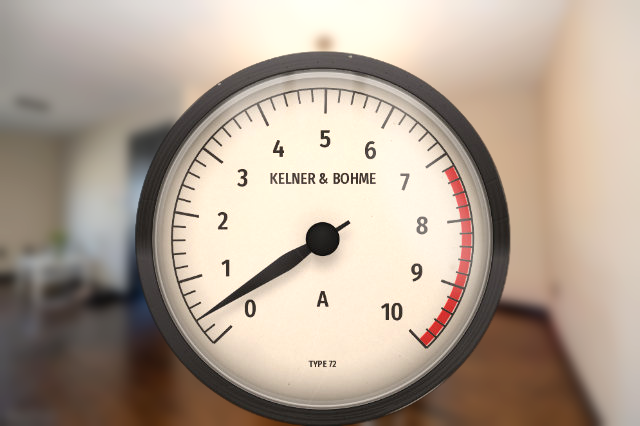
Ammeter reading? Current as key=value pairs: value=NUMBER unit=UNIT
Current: value=0.4 unit=A
